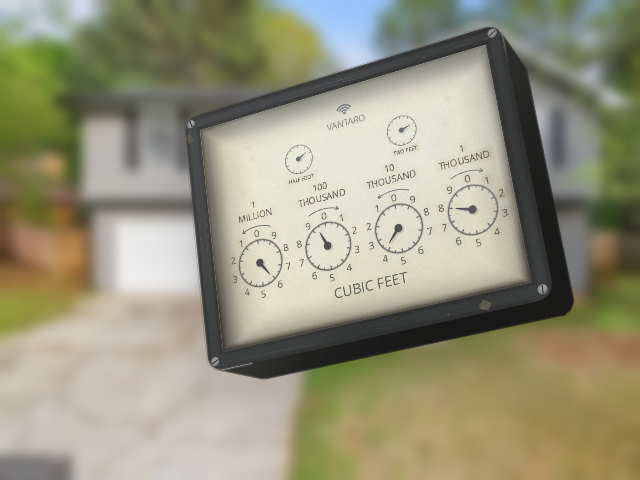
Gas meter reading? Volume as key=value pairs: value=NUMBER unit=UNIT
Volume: value=593800 unit=ft³
